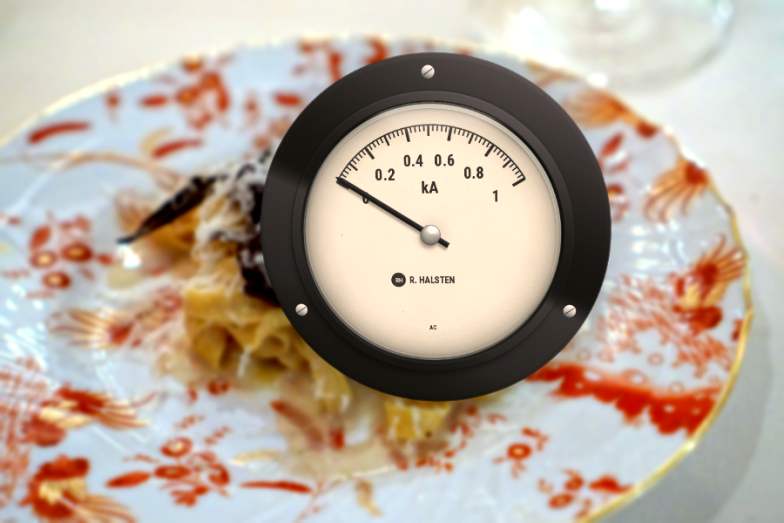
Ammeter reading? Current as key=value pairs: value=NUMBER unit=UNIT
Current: value=0.02 unit=kA
